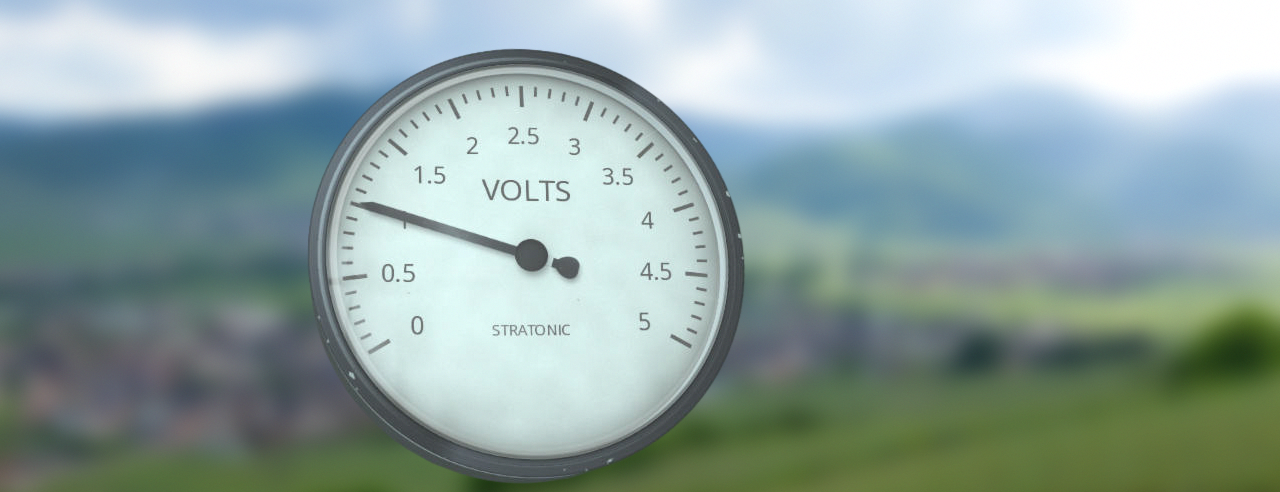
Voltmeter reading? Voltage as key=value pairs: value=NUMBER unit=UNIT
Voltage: value=1 unit=V
